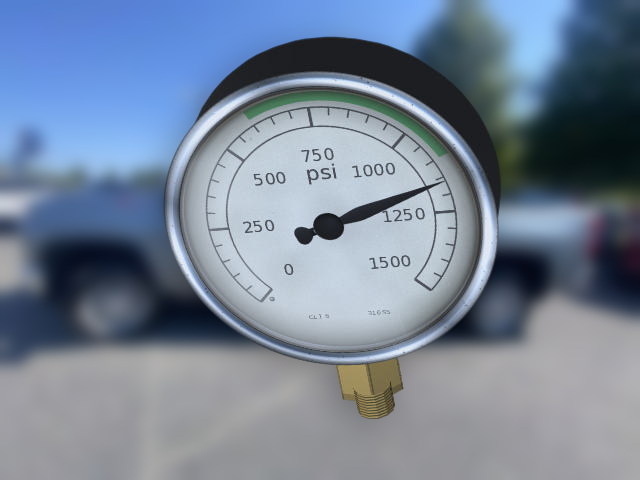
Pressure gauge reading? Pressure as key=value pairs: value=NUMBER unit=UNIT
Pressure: value=1150 unit=psi
